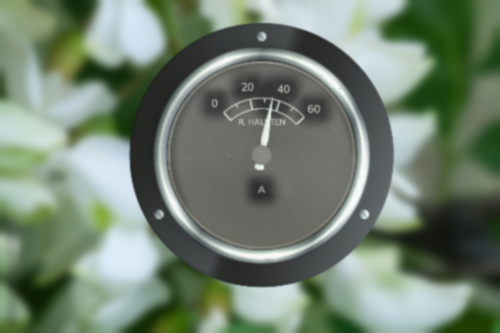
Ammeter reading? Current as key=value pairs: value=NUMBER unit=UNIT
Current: value=35 unit=A
